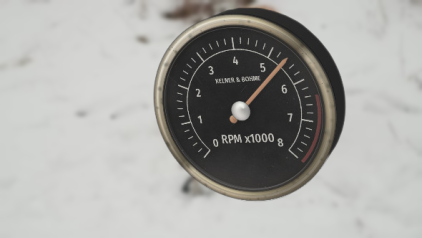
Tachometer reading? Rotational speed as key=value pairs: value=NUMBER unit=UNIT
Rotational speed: value=5400 unit=rpm
